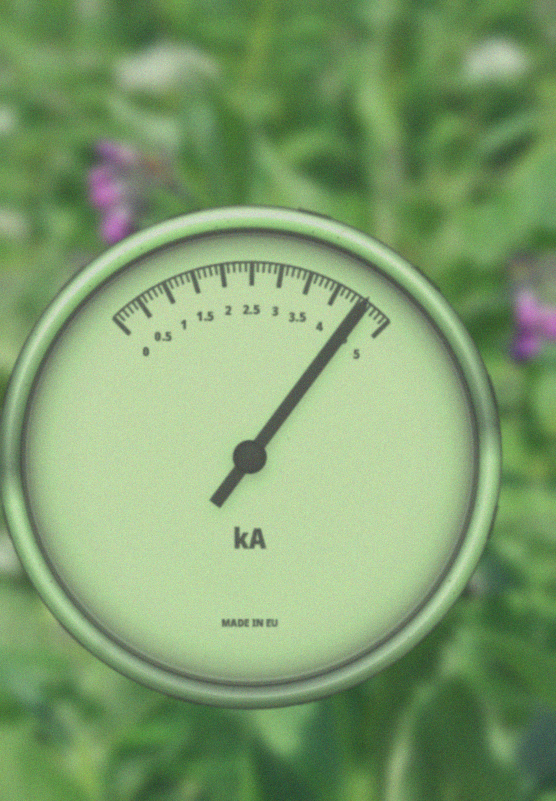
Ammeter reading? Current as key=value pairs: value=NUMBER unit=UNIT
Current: value=4.5 unit=kA
